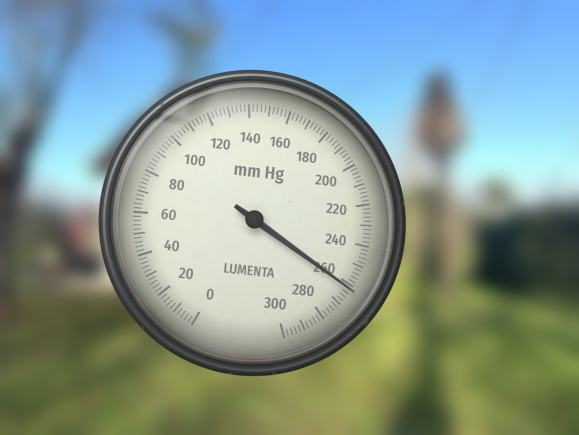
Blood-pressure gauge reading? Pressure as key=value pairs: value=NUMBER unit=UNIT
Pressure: value=262 unit=mmHg
